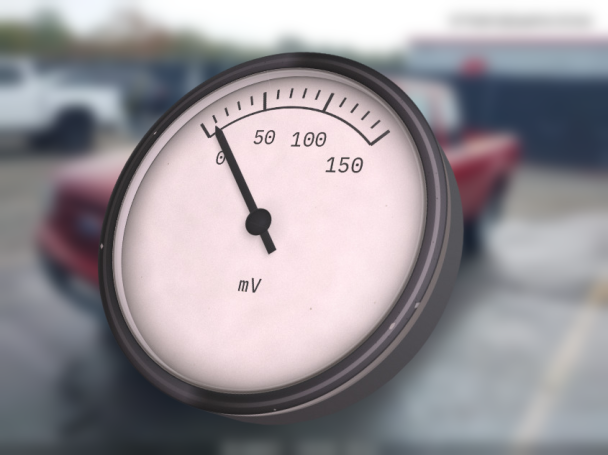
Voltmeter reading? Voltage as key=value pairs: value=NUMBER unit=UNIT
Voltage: value=10 unit=mV
